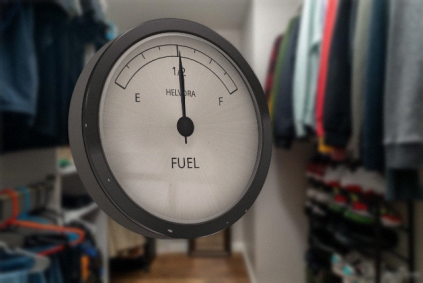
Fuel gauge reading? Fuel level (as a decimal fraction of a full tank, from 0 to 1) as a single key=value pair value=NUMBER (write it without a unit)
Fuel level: value=0.5
